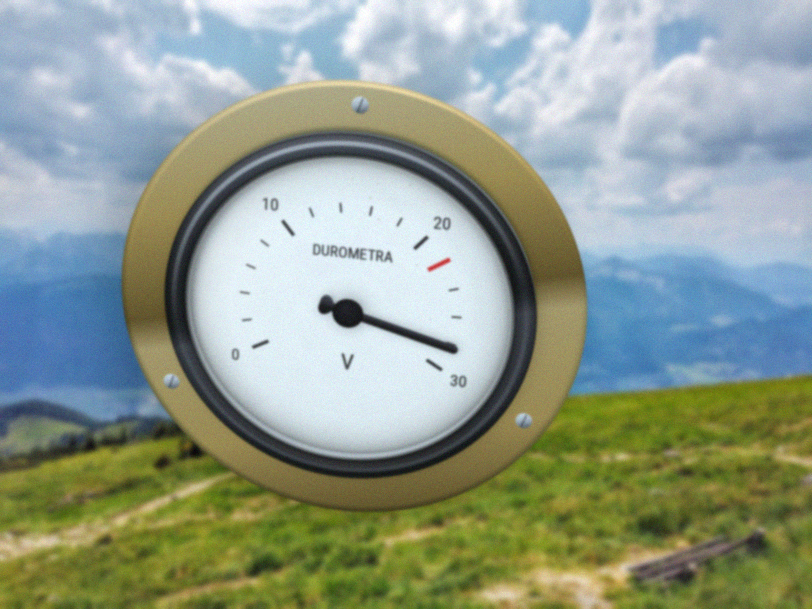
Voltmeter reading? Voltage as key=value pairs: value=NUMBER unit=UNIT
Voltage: value=28 unit=V
